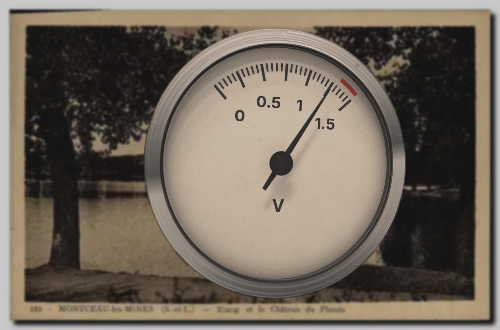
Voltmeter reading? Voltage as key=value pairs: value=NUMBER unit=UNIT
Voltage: value=1.25 unit=V
